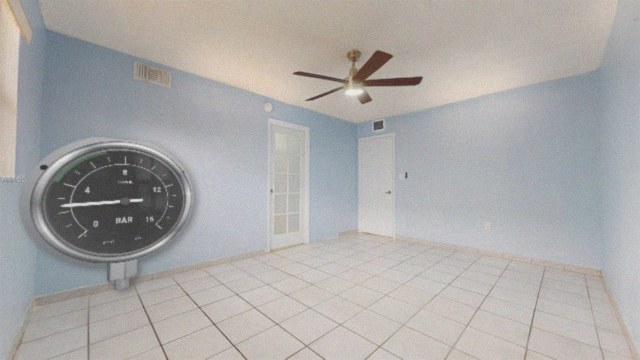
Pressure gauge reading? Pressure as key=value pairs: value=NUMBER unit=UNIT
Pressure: value=2.5 unit=bar
